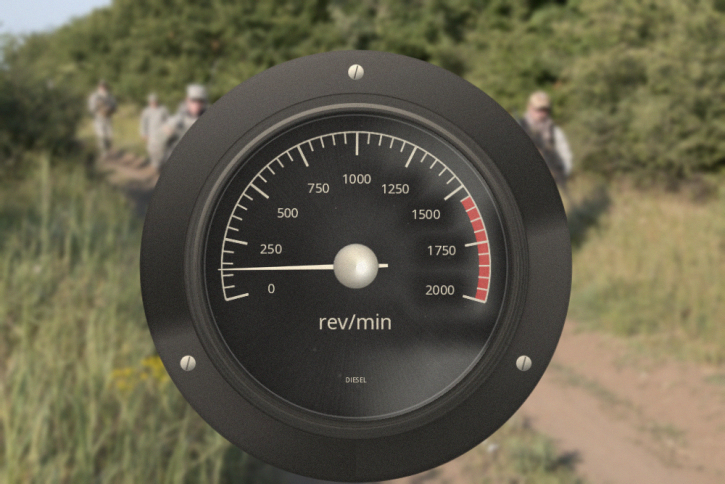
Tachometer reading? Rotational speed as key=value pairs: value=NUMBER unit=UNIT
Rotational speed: value=125 unit=rpm
